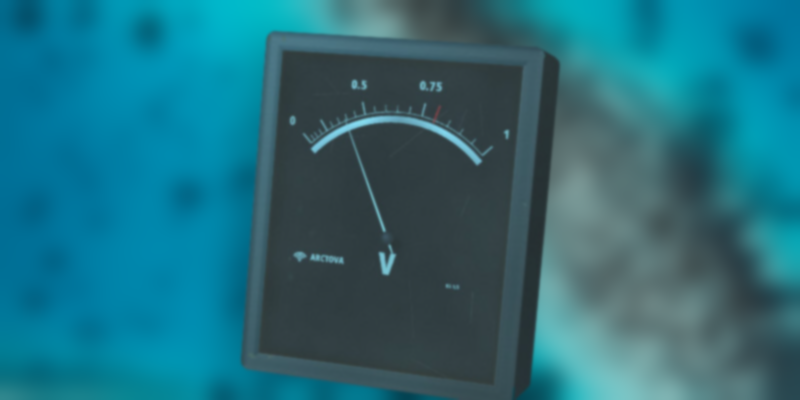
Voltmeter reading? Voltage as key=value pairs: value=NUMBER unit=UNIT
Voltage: value=0.4 unit=V
